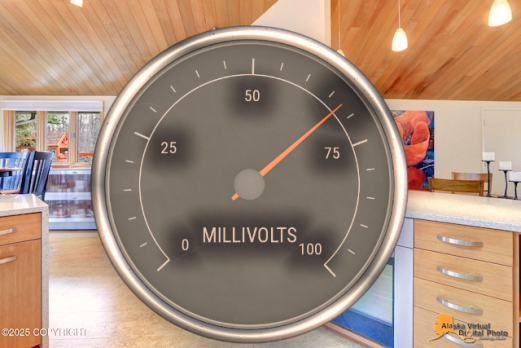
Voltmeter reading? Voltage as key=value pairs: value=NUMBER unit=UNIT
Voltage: value=67.5 unit=mV
